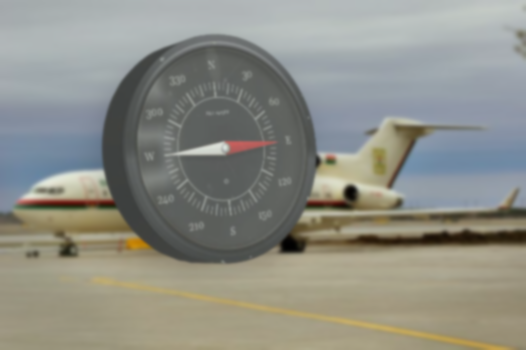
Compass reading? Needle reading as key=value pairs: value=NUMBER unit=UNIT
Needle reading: value=90 unit=°
